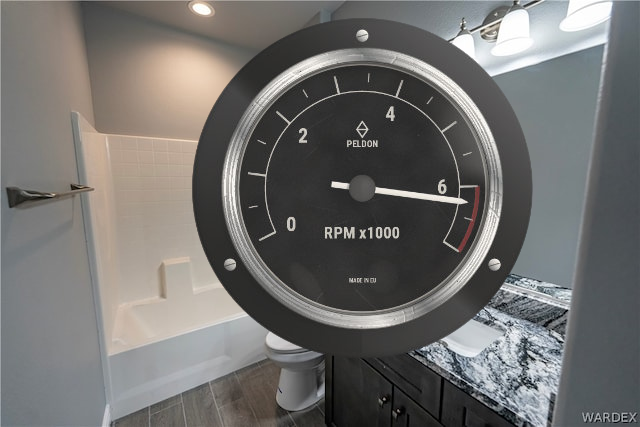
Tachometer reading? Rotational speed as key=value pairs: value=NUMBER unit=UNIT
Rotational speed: value=6250 unit=rpm
